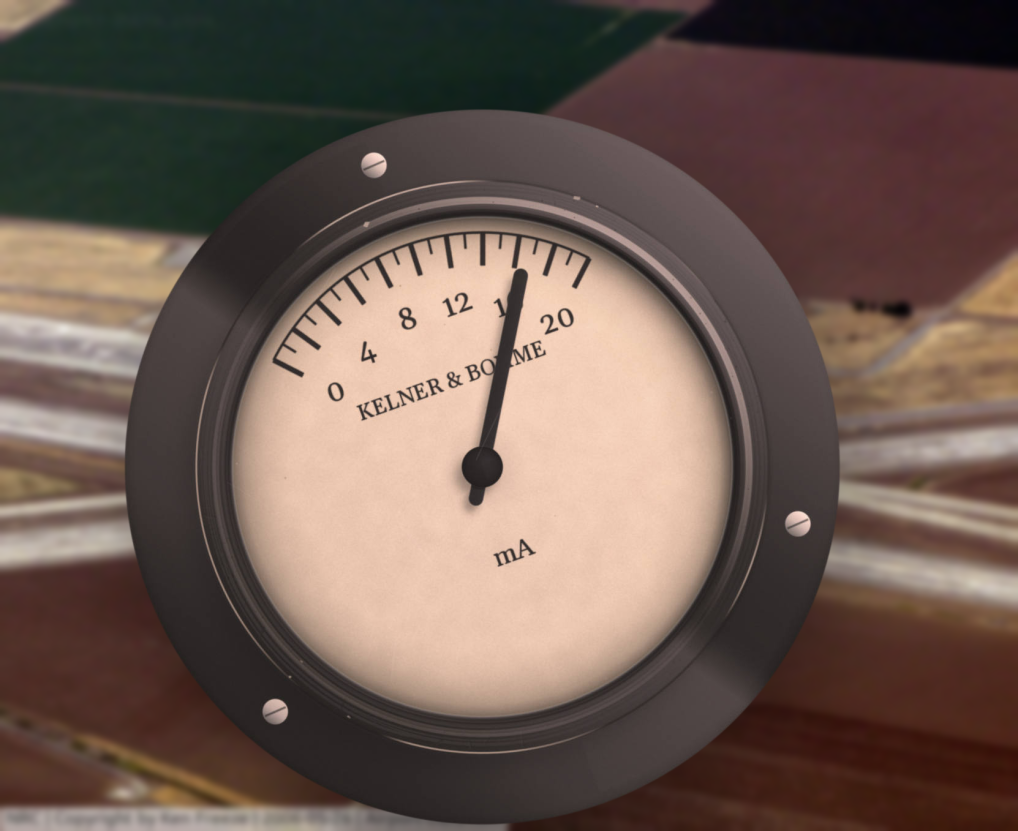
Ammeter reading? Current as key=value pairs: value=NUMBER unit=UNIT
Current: value=16.5 unit=mA
